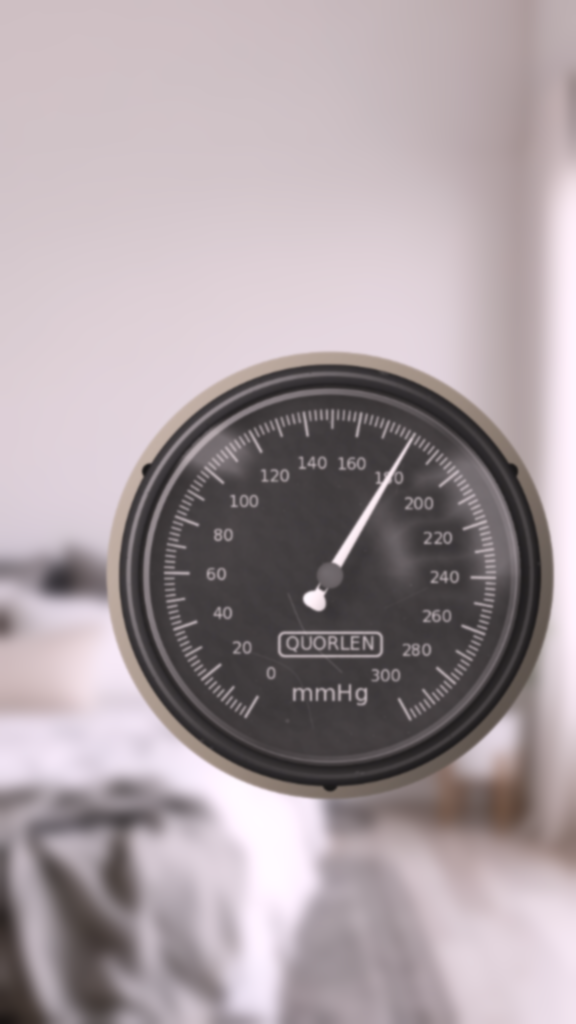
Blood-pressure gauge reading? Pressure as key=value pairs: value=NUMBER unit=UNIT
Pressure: value=180 unit=mmHg
